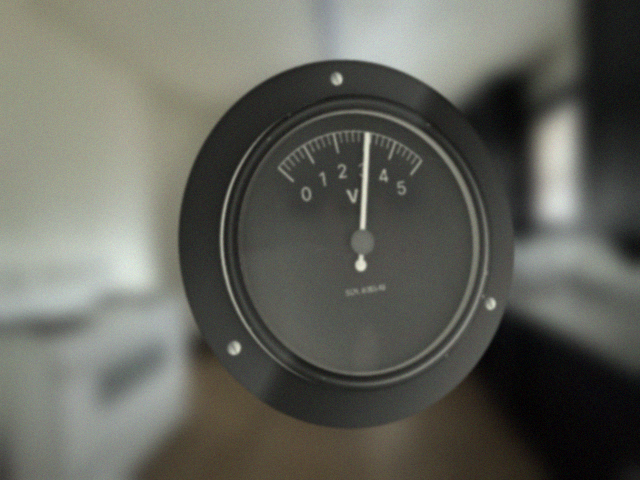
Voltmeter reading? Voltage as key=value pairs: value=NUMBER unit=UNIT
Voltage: value=3 unit=V
